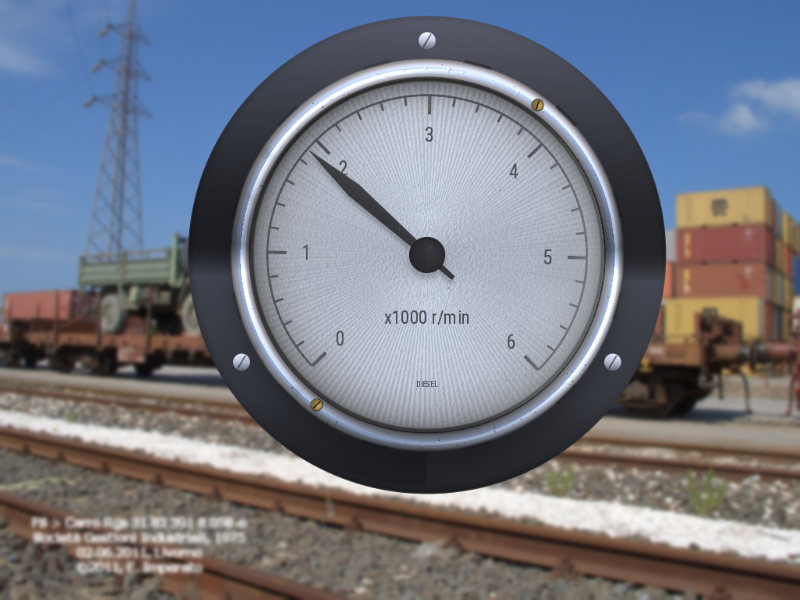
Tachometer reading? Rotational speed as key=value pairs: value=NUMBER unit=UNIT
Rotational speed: value=1900 unit=rpm
